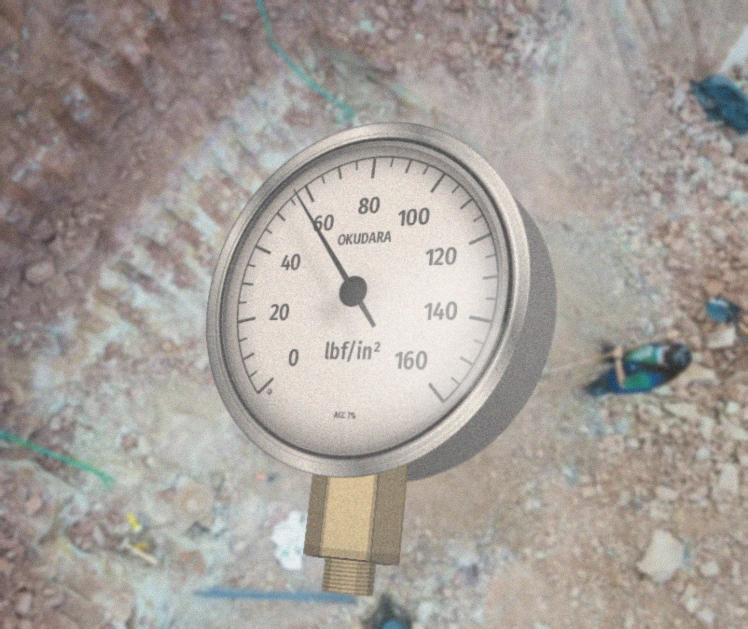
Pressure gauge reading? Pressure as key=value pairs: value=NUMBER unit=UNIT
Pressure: value=57.5 unit=psi
